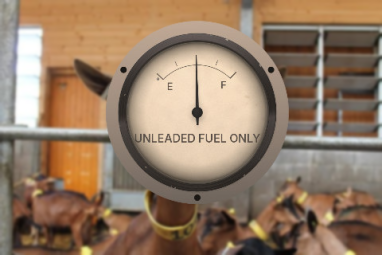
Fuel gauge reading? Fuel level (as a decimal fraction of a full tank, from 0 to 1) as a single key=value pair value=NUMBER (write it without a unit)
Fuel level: value=0.5
